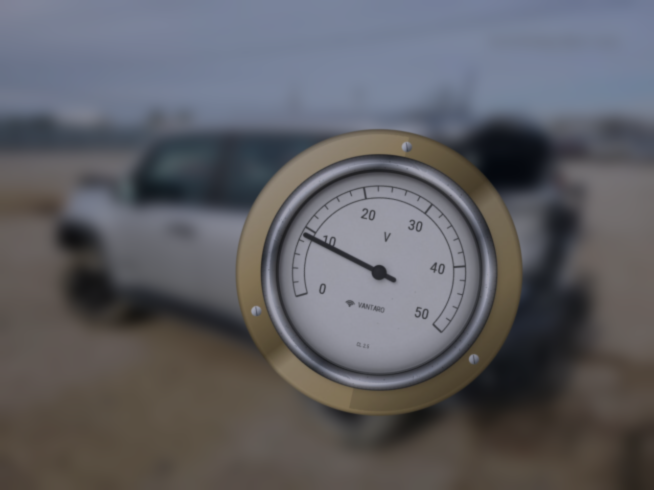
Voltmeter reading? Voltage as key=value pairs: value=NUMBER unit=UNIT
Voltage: value=9 unit=V
